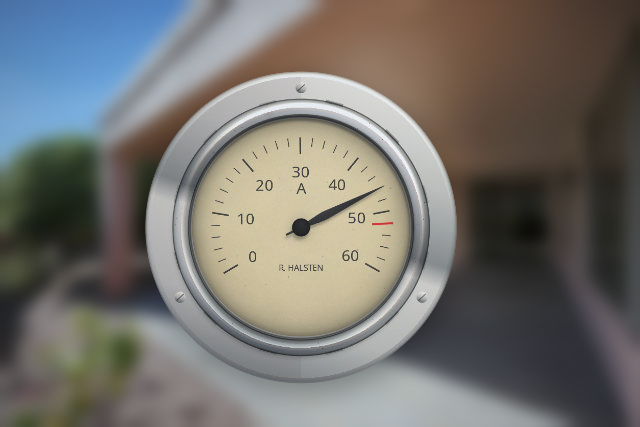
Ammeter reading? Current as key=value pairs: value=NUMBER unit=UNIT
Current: value=46 unit=A
